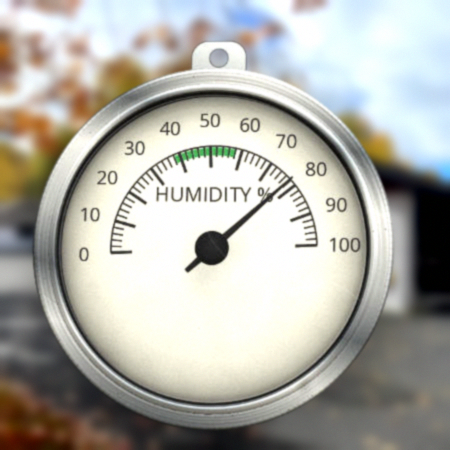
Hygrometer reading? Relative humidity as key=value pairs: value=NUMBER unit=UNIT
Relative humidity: value=78 unit=%
